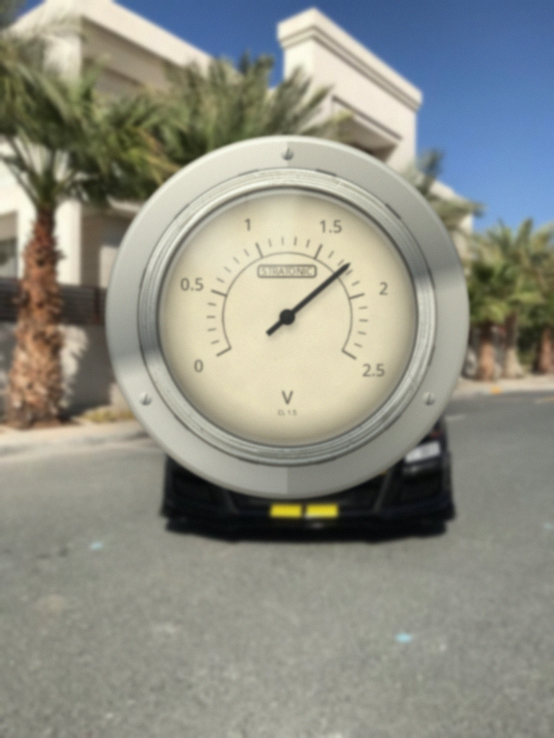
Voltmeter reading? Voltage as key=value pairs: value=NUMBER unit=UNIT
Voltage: value=1.75 unit=V
